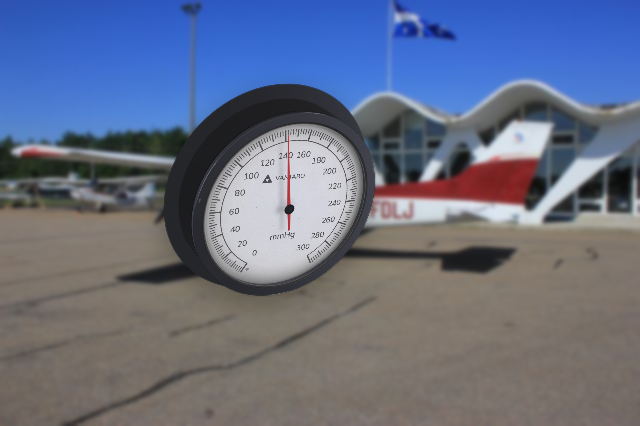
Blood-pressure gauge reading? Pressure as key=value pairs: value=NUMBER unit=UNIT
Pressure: value=140 unit=mmHg
